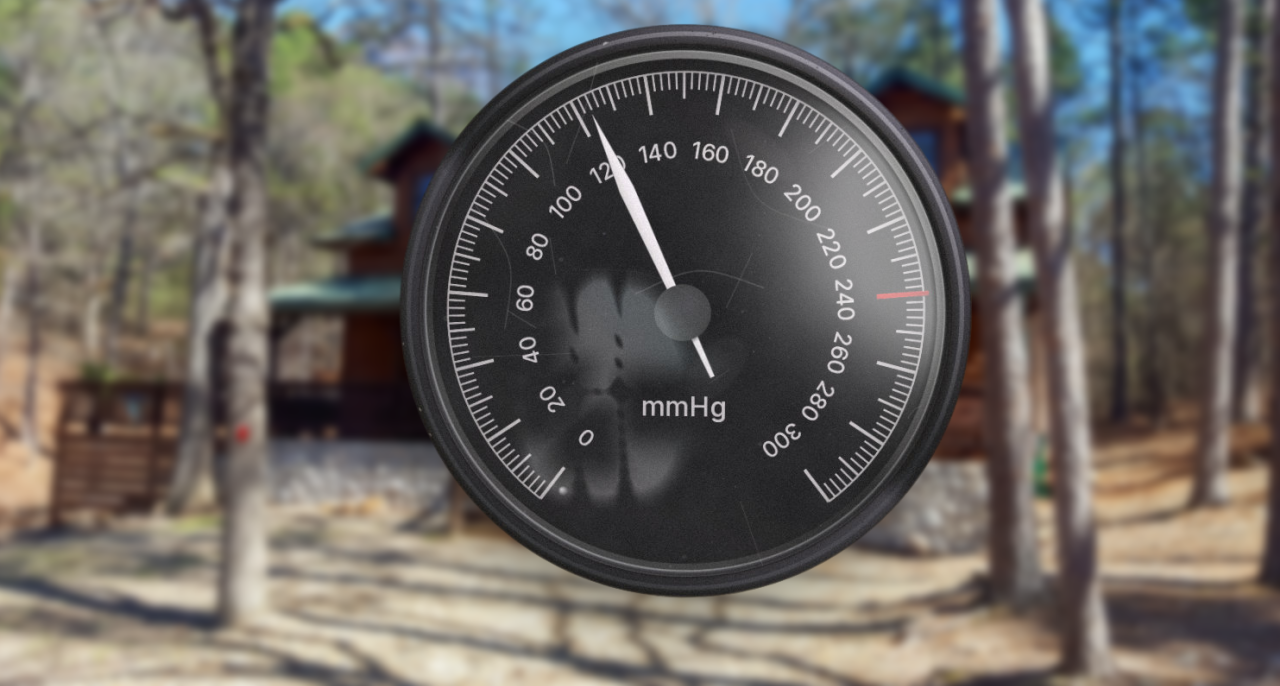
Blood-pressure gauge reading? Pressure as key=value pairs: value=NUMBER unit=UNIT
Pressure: value=124 unit=mmHg
